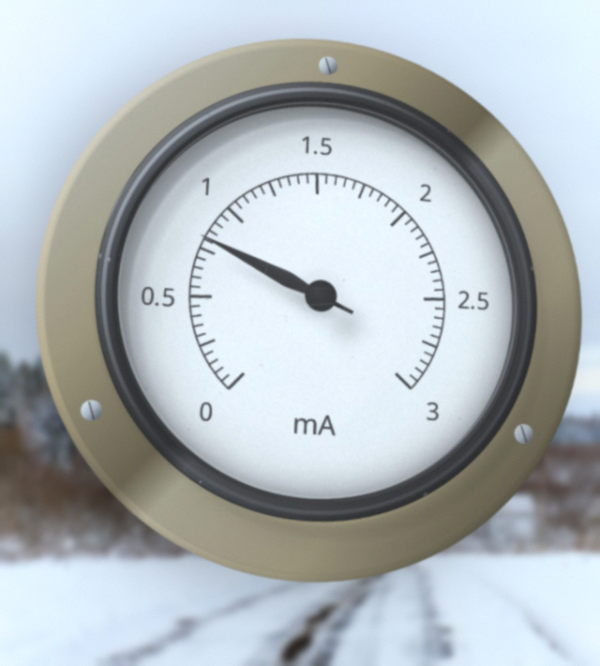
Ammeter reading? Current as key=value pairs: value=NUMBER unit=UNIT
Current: value=0.8 unit=mA
